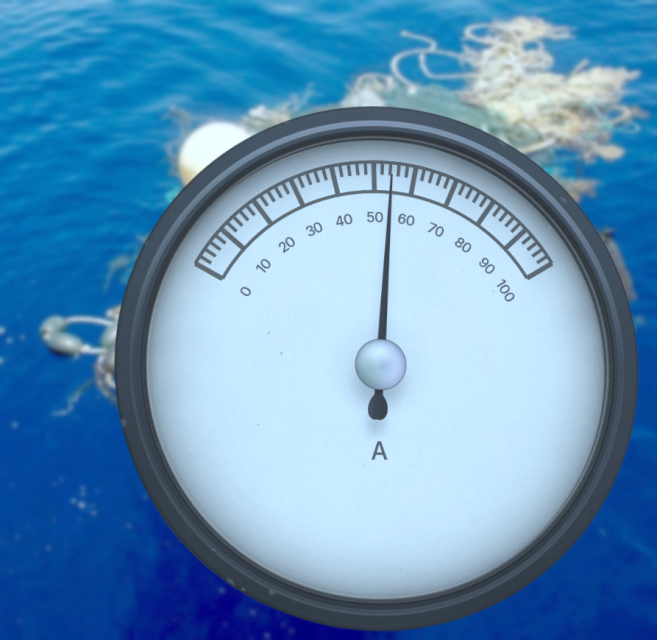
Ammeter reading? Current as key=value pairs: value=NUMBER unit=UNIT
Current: value=54 unit=A
